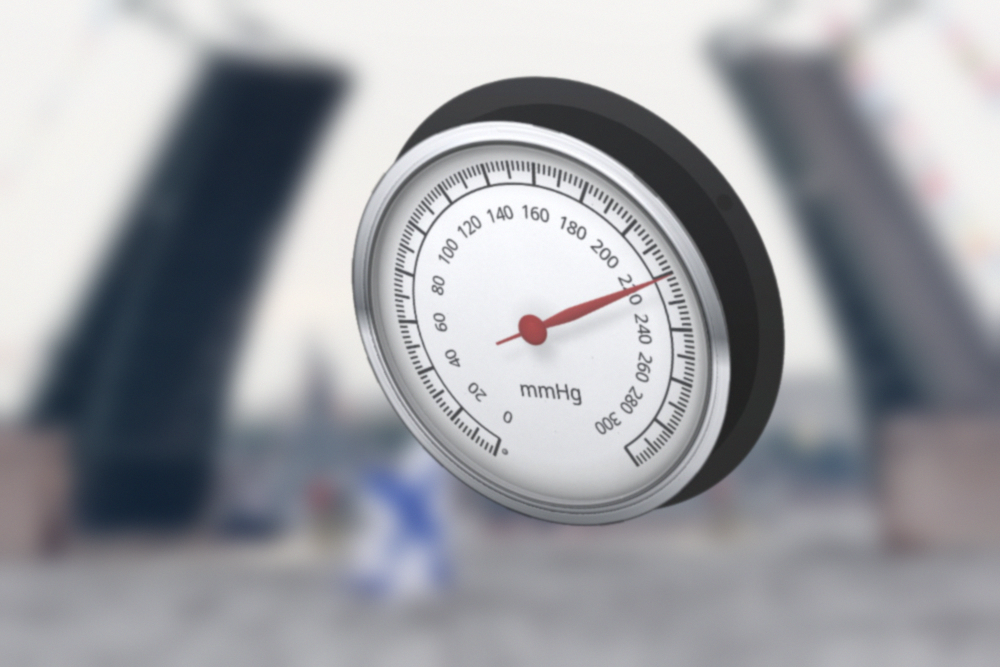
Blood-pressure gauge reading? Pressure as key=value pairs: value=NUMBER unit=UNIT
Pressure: value=220 unit=mmHg
